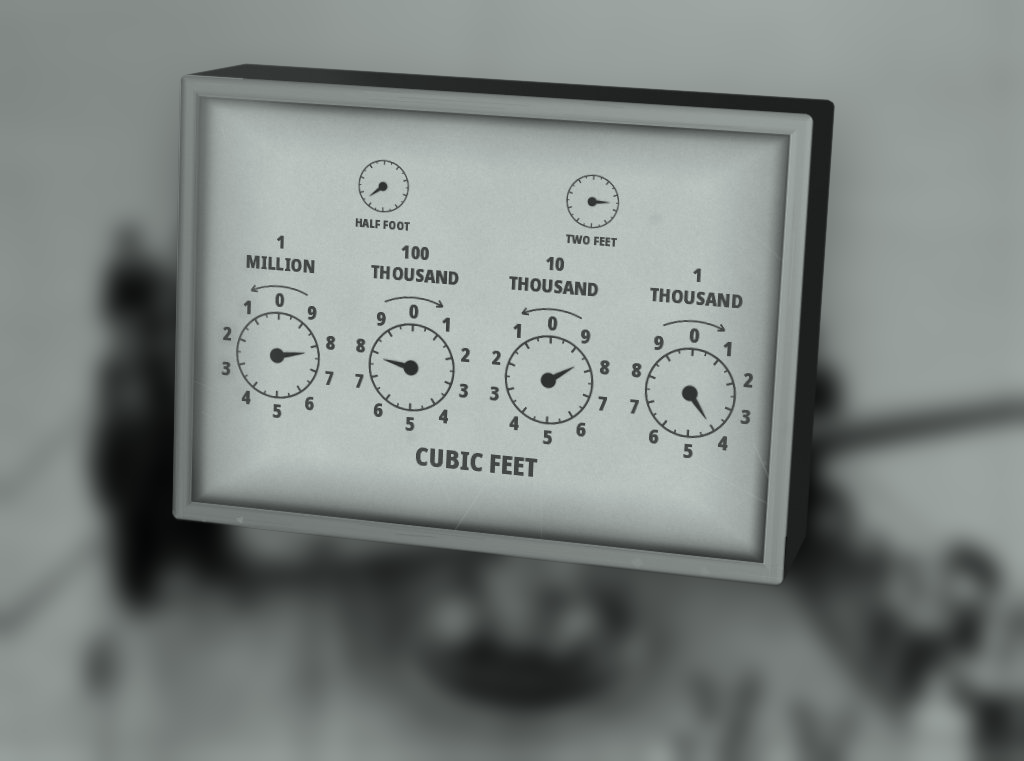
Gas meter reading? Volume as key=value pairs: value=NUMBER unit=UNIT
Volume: value=778400 unit=ft³
